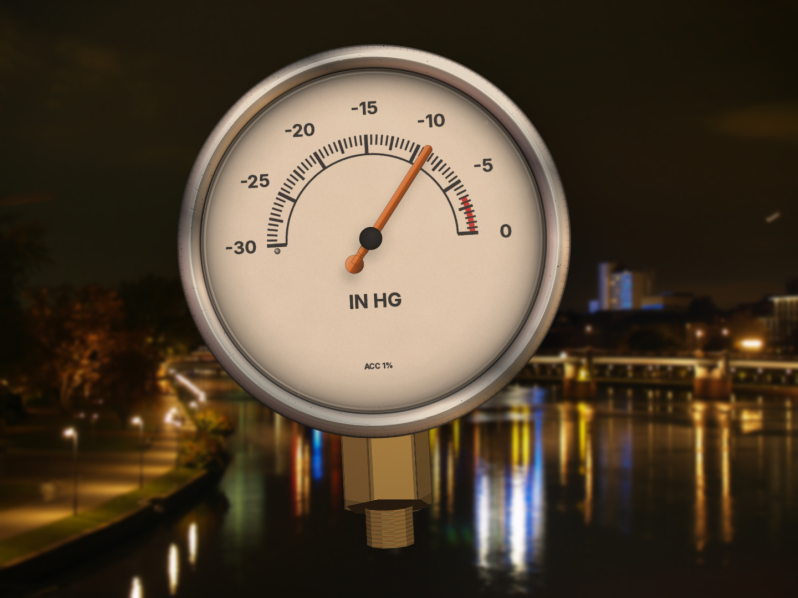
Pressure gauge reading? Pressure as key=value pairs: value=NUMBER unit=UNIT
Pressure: value=-9 unit=inHg
